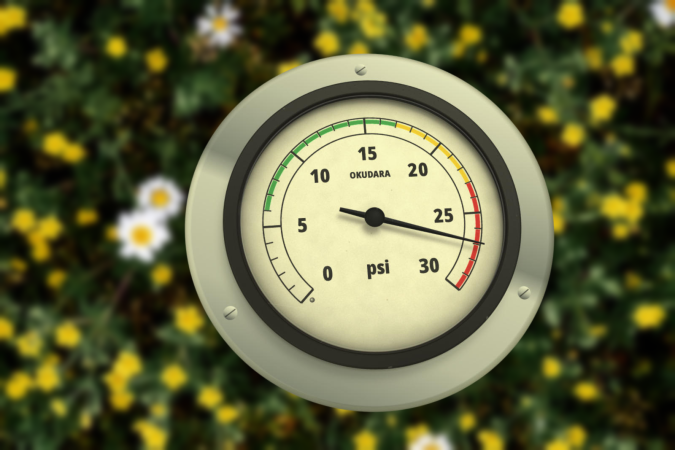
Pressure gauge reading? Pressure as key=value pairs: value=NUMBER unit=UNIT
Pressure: value=27 unit=psi
